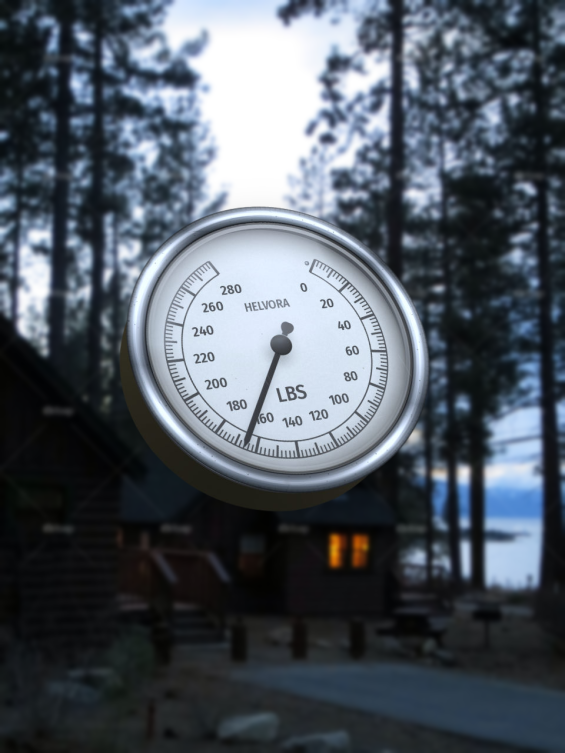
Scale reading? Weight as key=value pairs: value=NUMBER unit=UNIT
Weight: value=166 unit=lb
